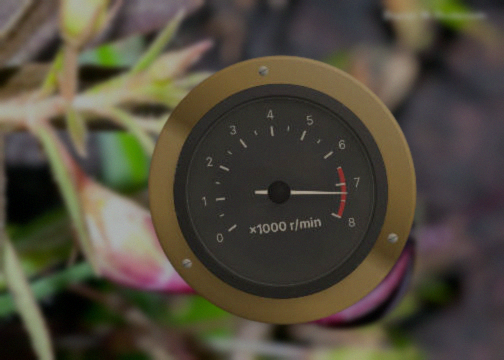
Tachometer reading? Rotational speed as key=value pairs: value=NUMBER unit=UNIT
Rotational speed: value=7250 unit=rpm
